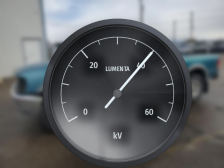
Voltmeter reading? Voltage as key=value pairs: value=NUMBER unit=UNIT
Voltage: value=40 unit=kV
